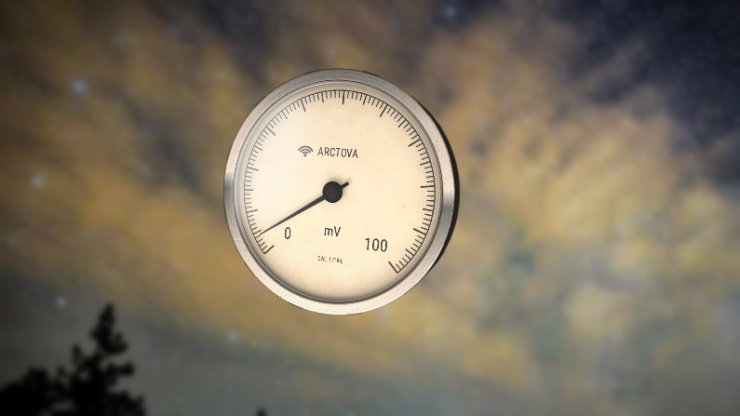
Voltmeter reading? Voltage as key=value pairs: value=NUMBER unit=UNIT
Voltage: value=4 unit=mV
